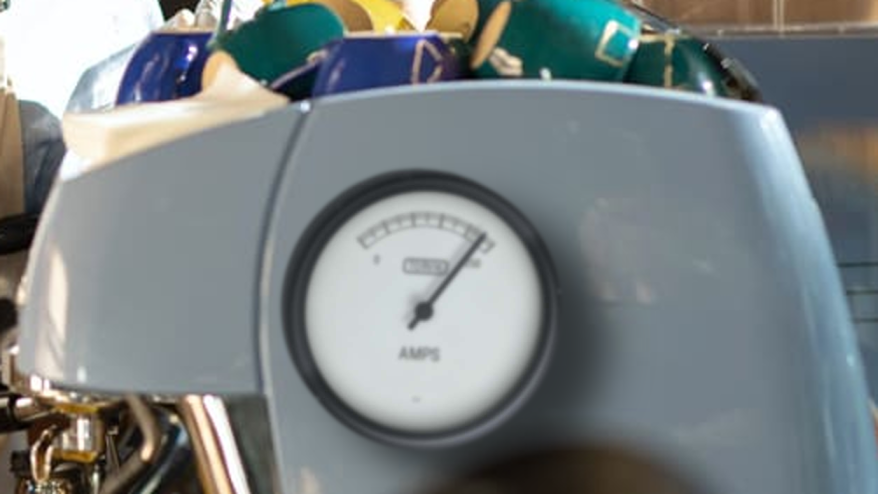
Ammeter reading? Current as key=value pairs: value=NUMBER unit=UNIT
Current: value=225 unit=A
